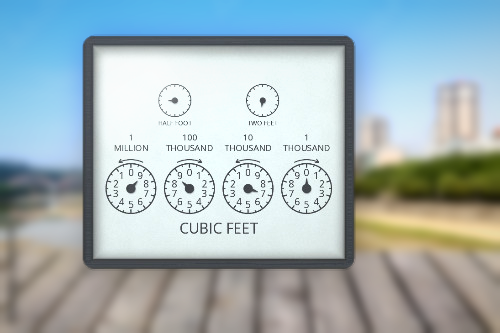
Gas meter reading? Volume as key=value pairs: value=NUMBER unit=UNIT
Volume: value=887000 unit=ft³
